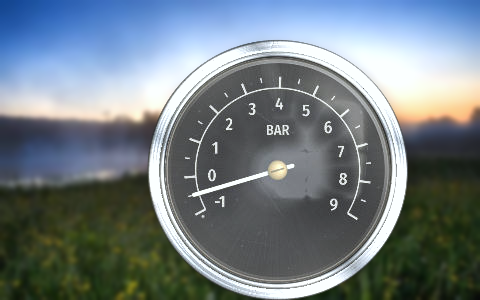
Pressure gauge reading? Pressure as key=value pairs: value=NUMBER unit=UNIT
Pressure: value=-0.5 unit=bar
